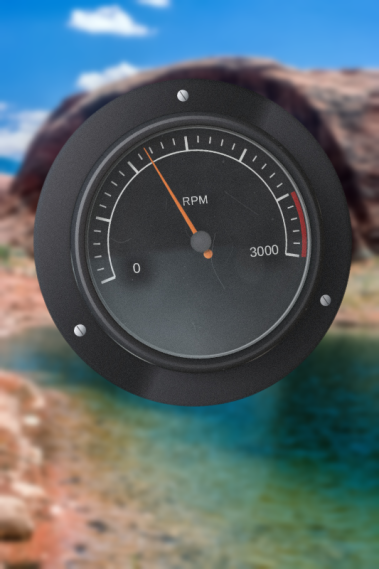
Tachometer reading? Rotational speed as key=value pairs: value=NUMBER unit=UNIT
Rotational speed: value=1150 unit=rpm
